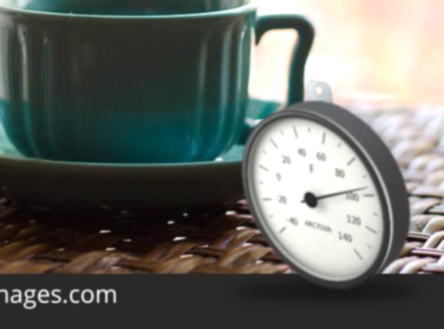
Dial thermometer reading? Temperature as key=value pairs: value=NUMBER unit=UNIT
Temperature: value=95 unit=°F
